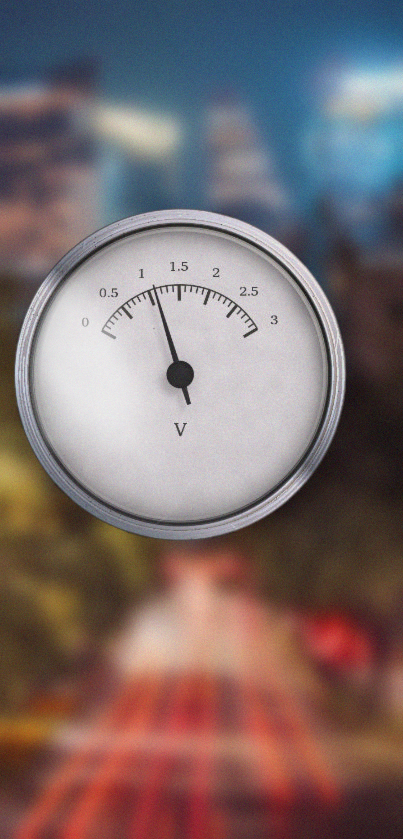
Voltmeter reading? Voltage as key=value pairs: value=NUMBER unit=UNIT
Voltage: value=1.1 unit=V
